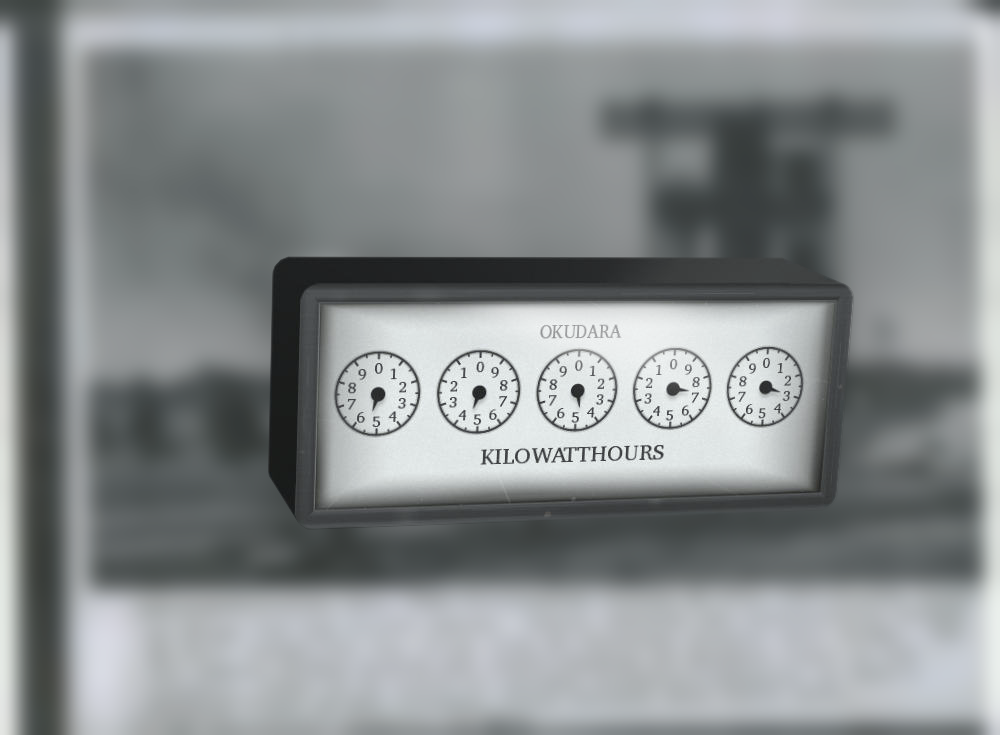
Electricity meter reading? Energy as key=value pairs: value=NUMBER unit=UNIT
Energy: value=54473 unit=kWh
